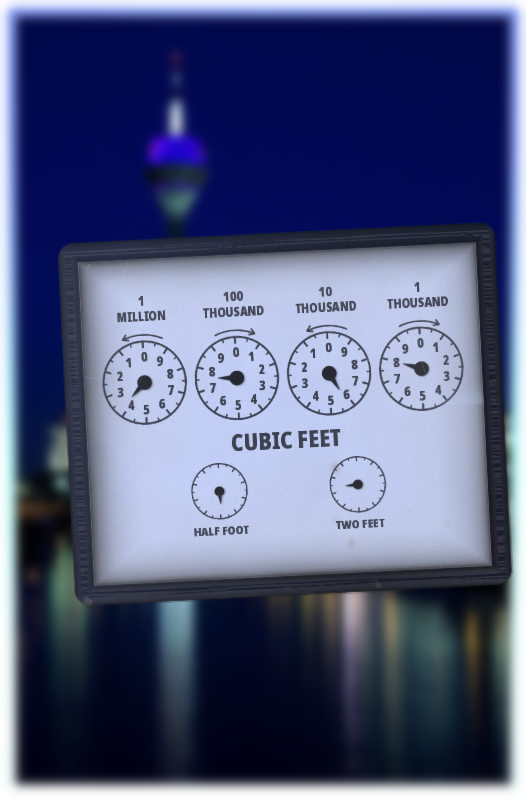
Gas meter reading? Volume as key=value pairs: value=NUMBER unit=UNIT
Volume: value=375800 unit=ft³
